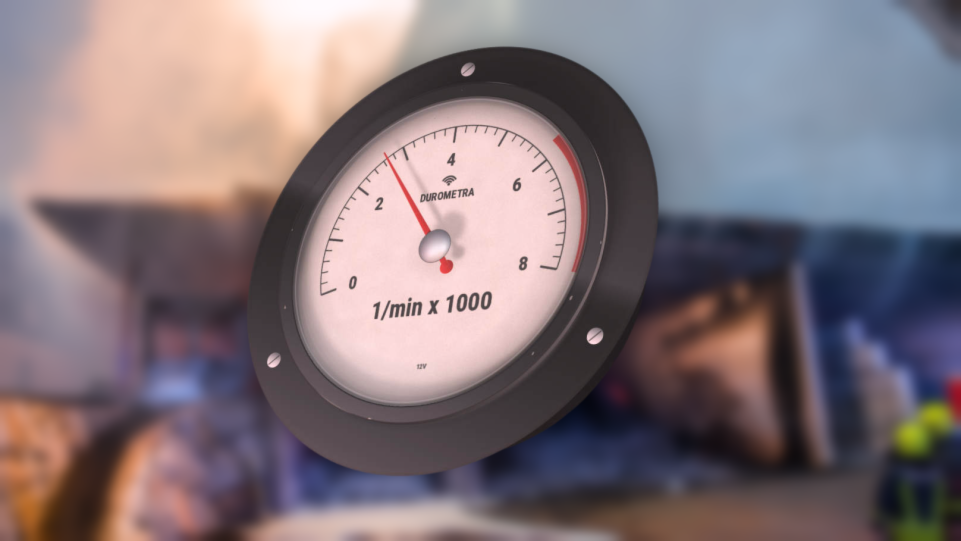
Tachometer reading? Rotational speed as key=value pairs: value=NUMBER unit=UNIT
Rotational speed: value=2700 unit=rpm
